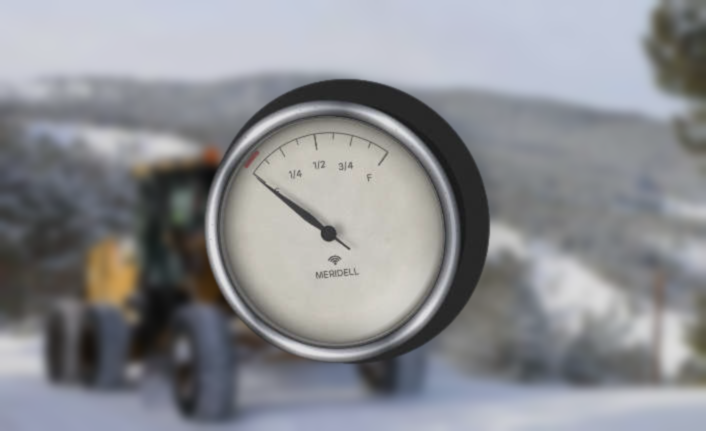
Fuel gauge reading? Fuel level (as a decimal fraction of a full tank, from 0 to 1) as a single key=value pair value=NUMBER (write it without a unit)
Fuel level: value=0
